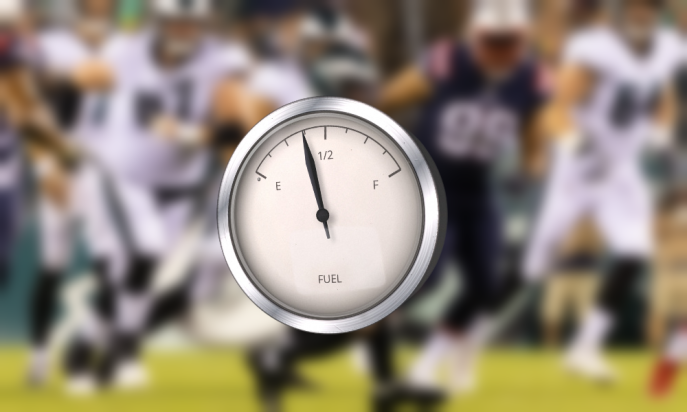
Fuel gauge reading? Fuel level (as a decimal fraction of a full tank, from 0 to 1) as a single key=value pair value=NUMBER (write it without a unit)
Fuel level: value=0.375
